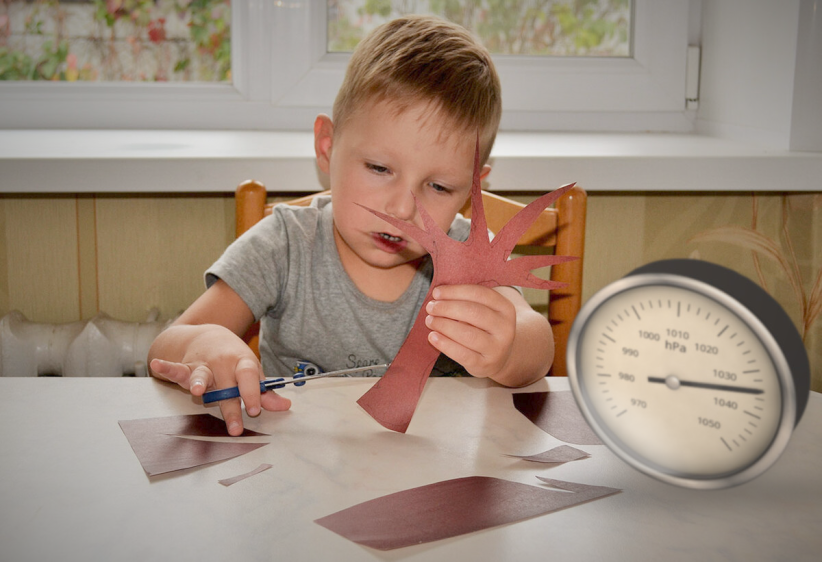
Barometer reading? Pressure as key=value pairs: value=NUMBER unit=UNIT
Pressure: value=1034 unit=hPa
